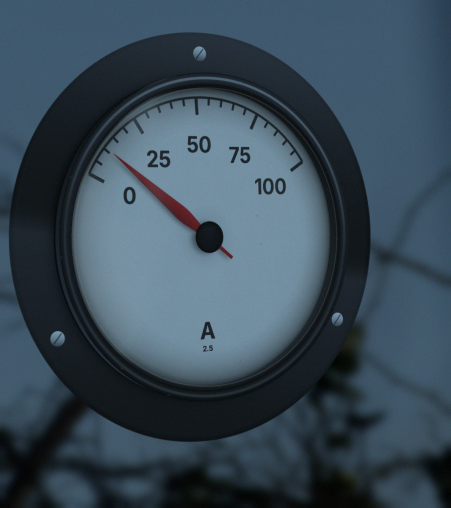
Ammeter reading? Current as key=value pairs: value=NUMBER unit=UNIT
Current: value=10 unit=A
